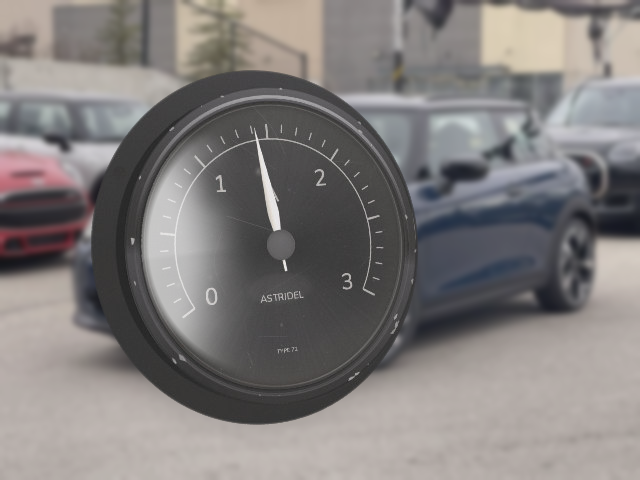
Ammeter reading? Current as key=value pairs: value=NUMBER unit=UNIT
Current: value=1.4 unit=A
